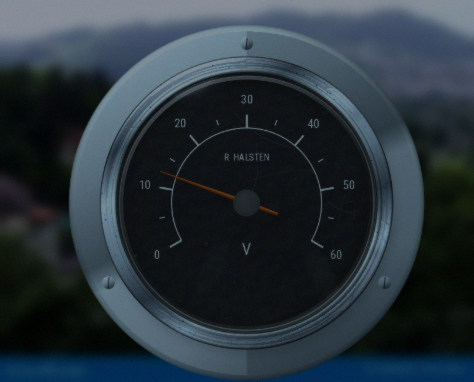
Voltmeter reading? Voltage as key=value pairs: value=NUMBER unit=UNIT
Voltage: value=12.5 unit=V
